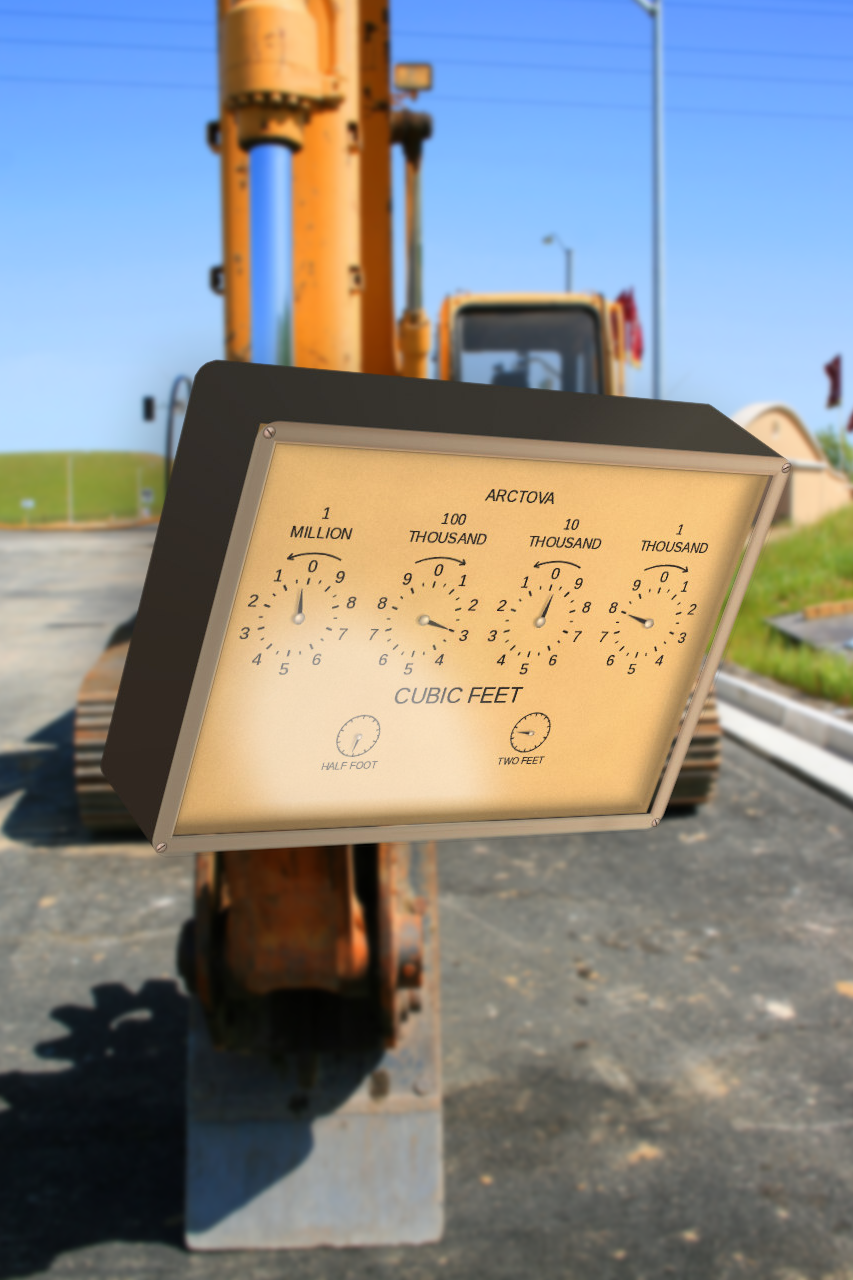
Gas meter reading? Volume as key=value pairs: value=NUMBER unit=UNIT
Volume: value=29800 unit=ft³
